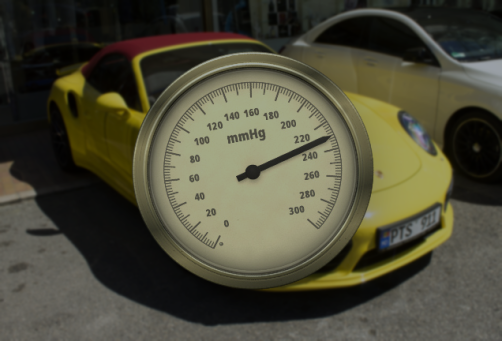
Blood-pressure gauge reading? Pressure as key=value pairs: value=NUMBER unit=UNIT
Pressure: value=230 unit=mmHg
